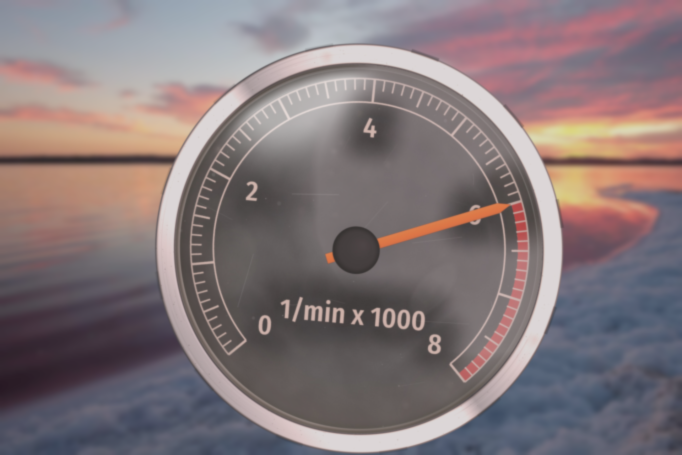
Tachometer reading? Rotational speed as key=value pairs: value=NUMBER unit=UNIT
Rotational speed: value=6000 unit=rpm
